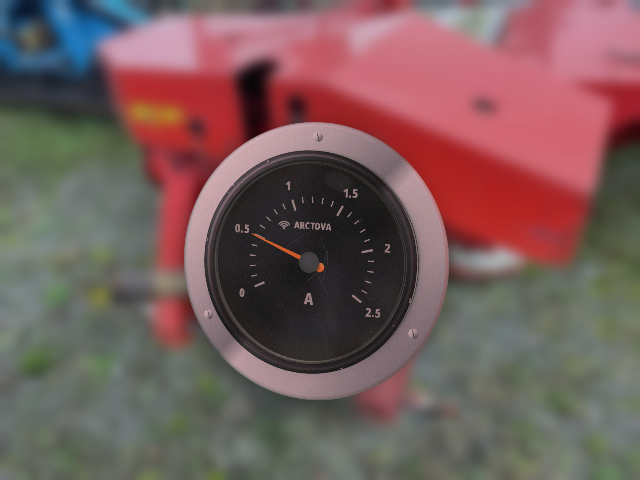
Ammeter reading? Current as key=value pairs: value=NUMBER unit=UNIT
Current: value=0.5 unit=A
